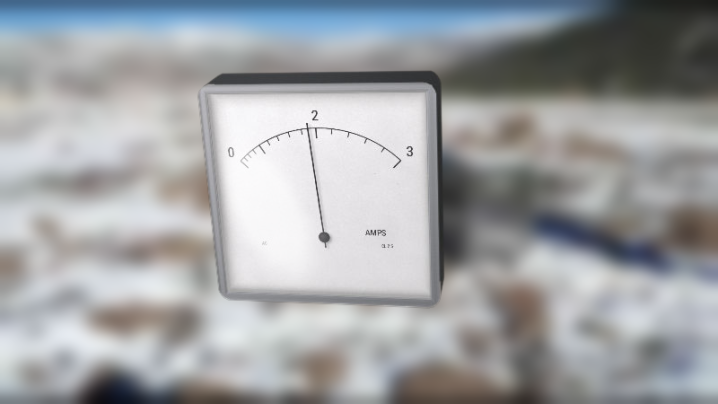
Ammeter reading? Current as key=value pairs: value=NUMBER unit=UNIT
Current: value=1.9 unit=A
